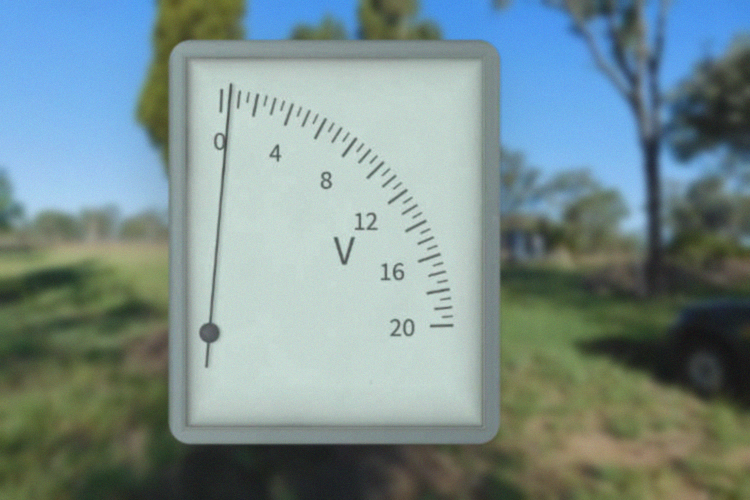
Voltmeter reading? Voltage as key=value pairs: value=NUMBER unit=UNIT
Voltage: value=0.5 unit=V
